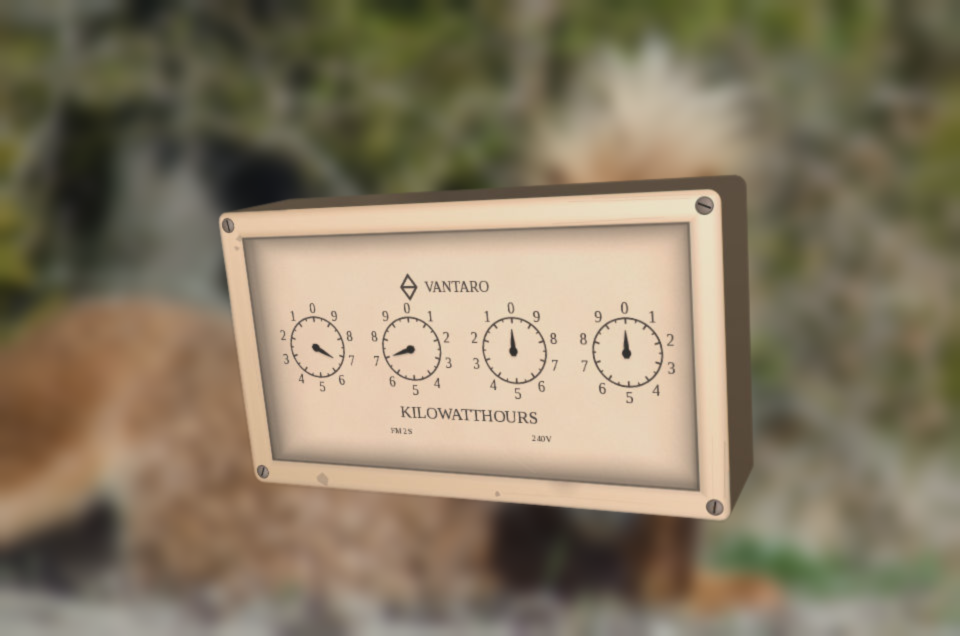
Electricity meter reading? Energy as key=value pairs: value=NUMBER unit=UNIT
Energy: value=6700 unit=kWh
